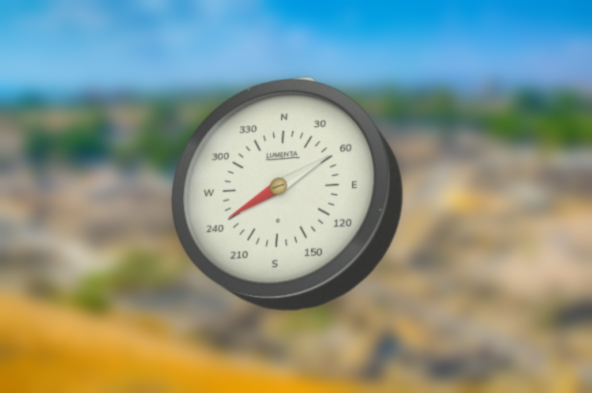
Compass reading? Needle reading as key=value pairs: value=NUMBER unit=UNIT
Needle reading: value=240 unit=°
